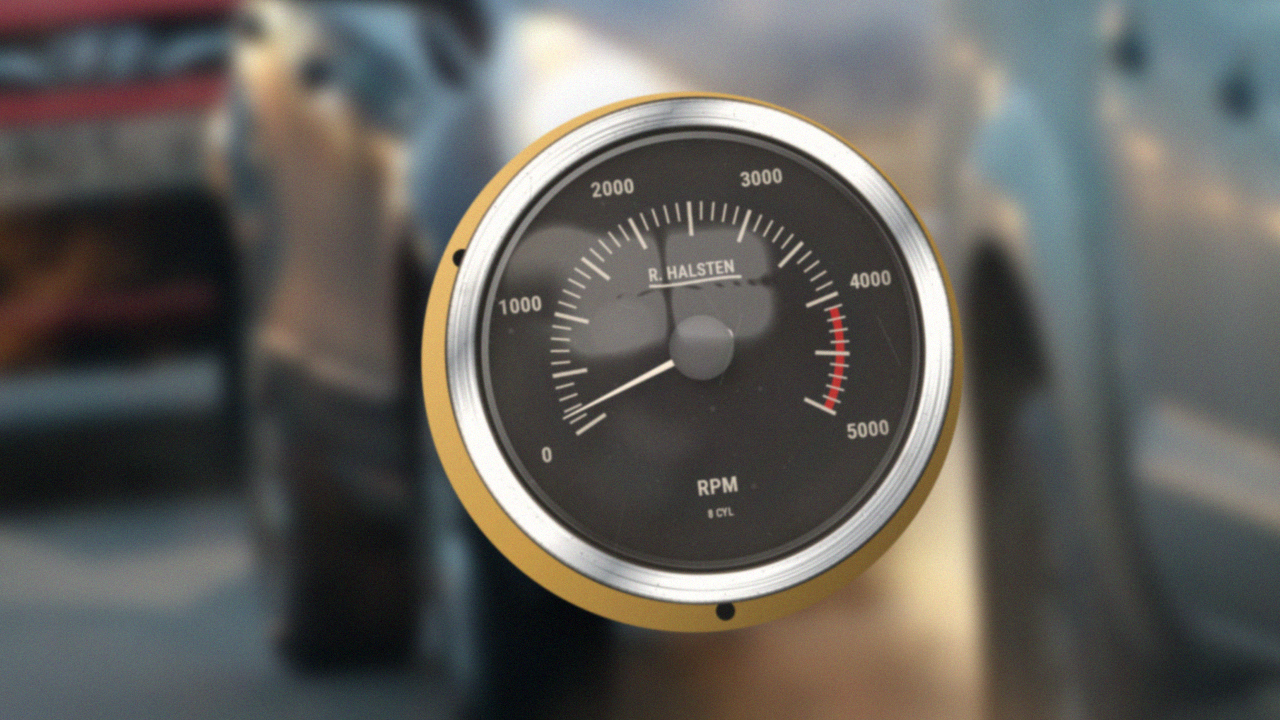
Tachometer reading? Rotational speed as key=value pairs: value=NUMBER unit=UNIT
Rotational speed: value=150 unit=rpm
